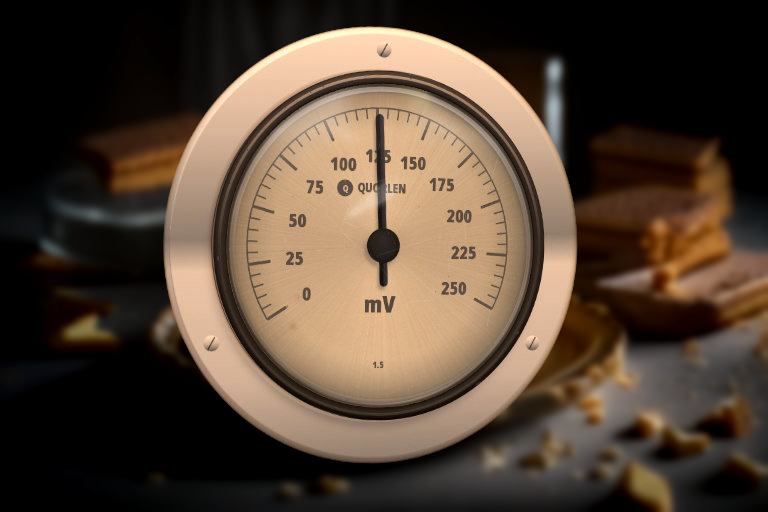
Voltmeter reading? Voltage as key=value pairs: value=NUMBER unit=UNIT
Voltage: value=125 unit=mV
